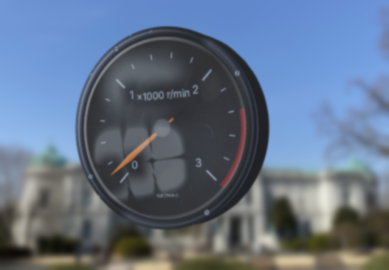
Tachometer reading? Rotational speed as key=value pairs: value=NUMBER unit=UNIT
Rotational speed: value=100 unit=rpm
